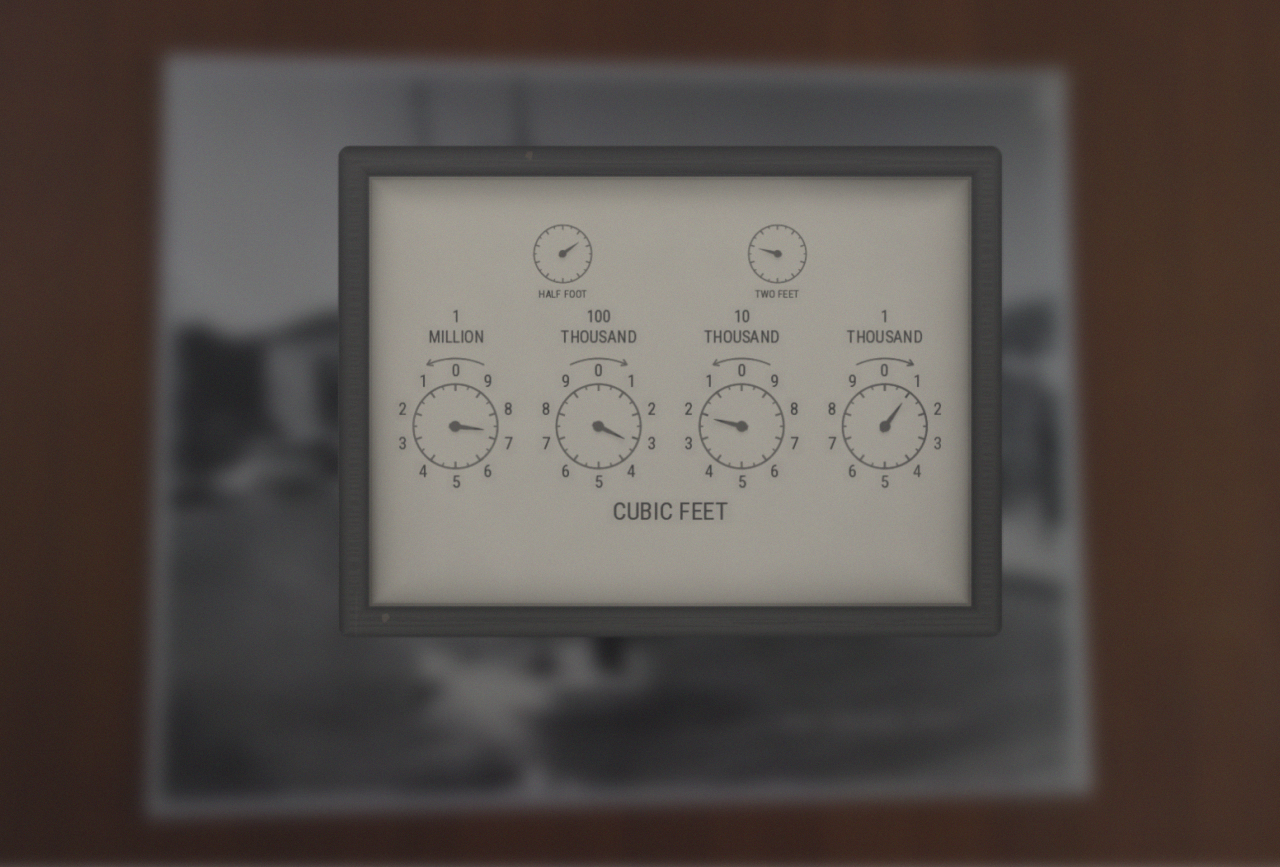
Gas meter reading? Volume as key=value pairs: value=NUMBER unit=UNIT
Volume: value=732100 unit=ft³
